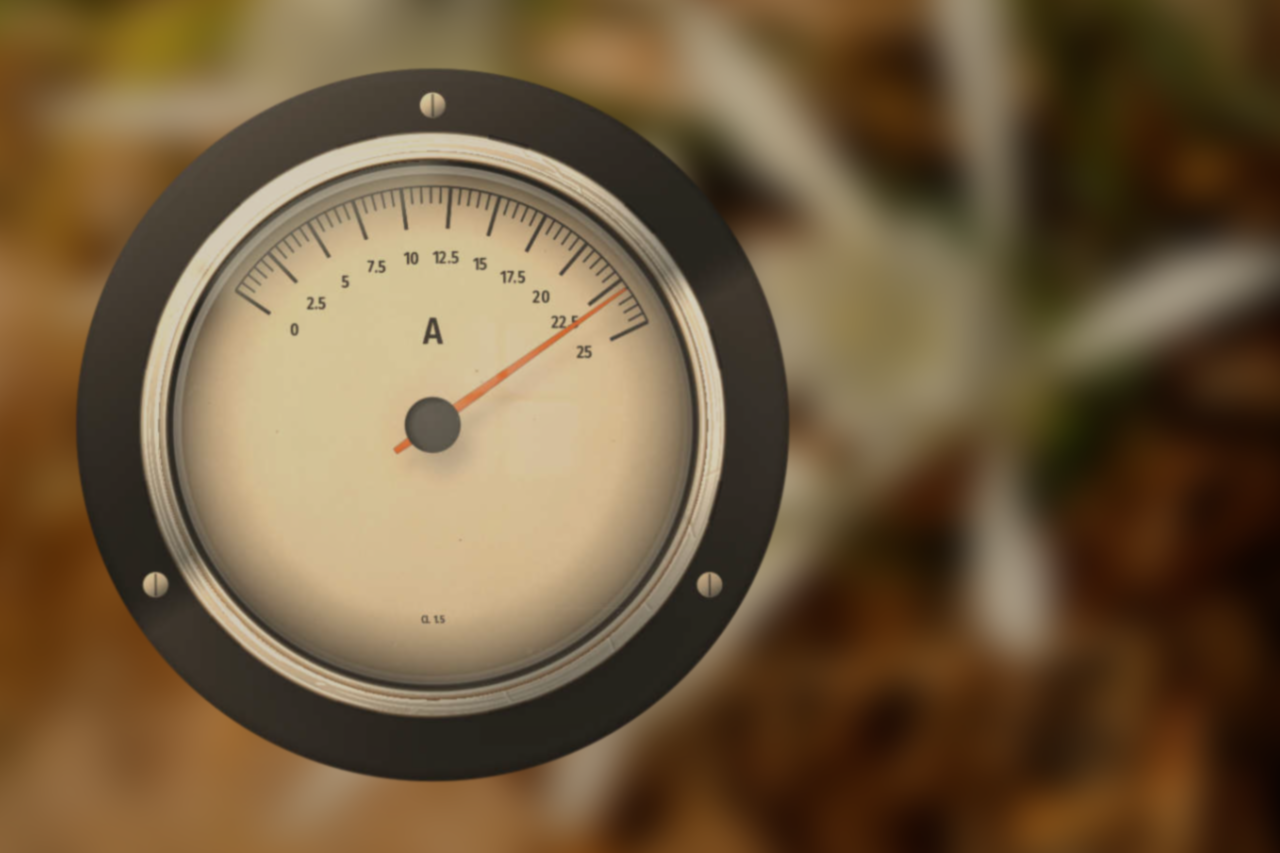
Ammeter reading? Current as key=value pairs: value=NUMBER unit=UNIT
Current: value=23 unit=A
